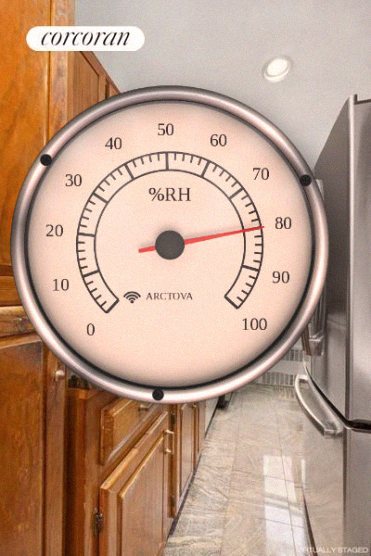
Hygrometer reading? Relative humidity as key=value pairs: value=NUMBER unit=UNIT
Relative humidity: value=80 unit=%
